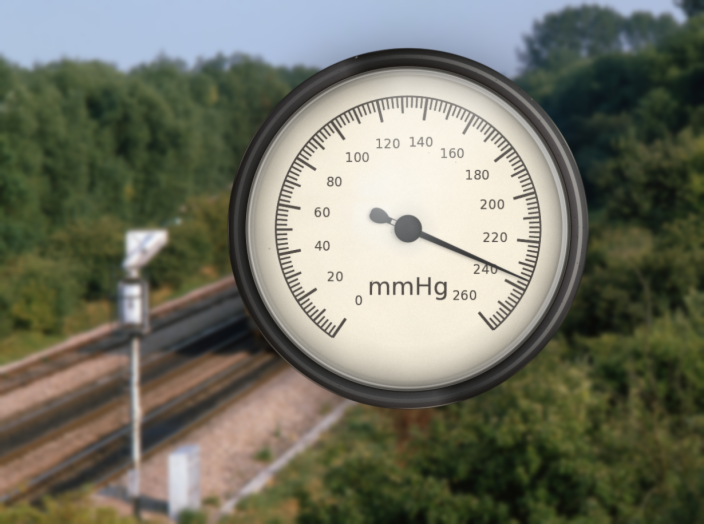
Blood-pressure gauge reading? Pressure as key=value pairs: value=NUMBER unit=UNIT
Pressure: value=236 unit=mmHg
